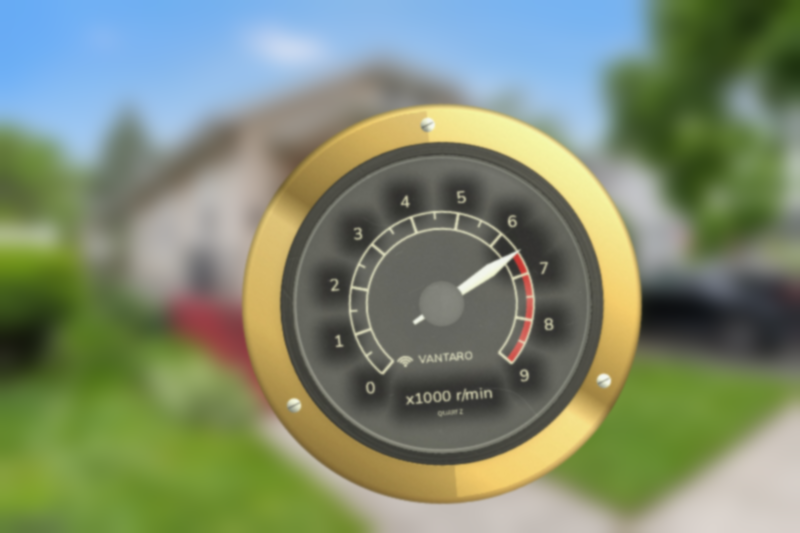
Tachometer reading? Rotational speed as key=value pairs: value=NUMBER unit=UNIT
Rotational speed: value=6500 unit=rpm
